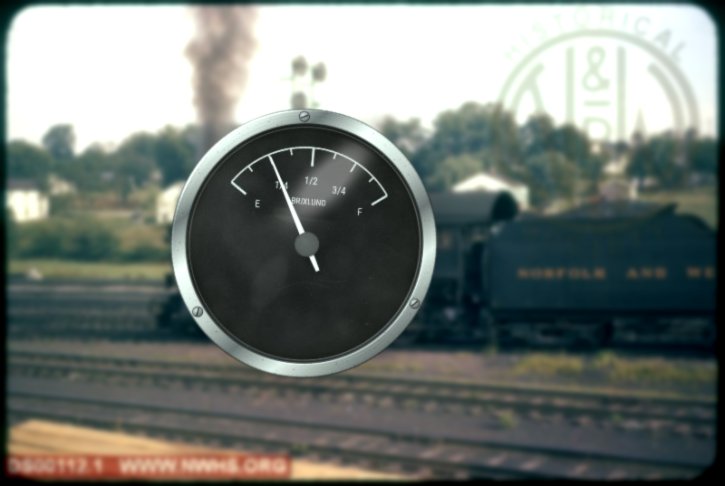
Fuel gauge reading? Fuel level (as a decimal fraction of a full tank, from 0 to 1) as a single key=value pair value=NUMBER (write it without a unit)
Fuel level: value=0.25
